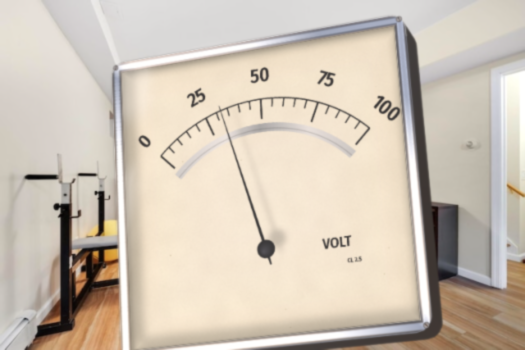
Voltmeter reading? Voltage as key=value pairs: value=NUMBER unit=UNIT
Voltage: value=32.5 unit=V
